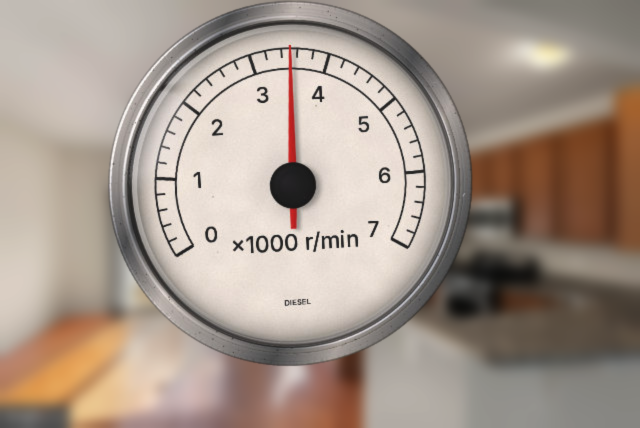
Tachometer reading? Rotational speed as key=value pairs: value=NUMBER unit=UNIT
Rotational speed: value=3500 unit=rpm
